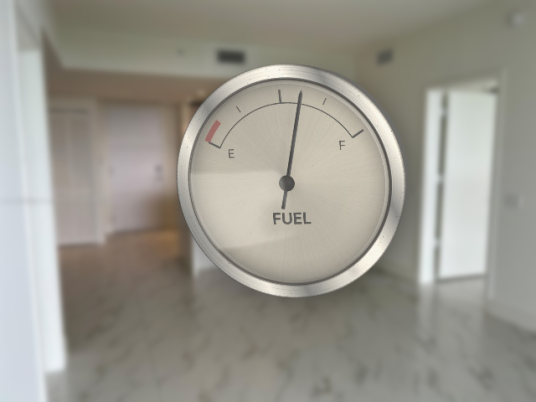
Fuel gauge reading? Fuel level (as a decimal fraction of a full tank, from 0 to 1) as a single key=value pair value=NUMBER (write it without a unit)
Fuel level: value=0.625
